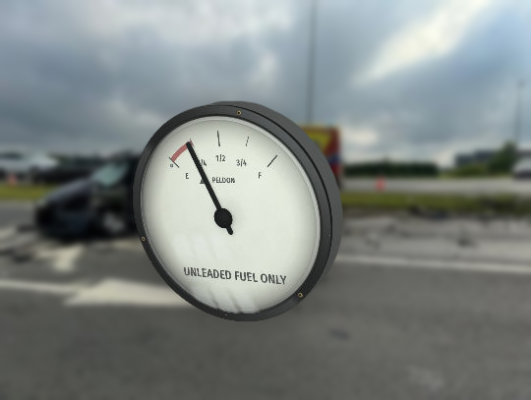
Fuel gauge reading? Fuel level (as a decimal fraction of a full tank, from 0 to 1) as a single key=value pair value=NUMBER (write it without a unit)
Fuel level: value=0.25
